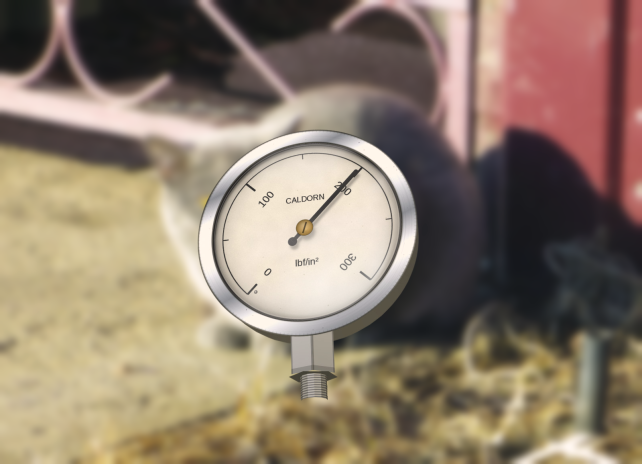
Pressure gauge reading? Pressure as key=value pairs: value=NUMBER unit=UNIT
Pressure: value=200 unit=psi
